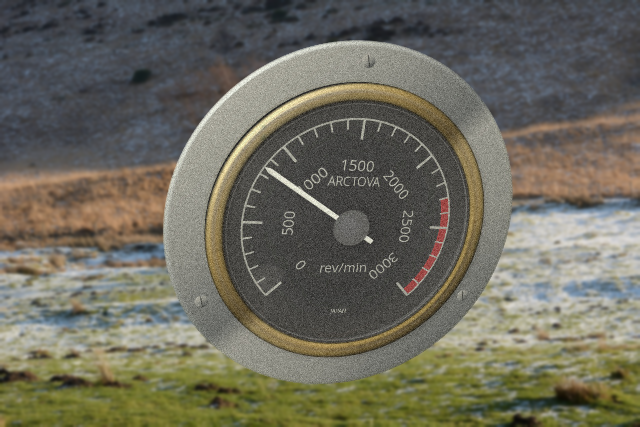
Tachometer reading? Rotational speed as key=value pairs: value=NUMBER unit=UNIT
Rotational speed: value=850 unit=rpm
